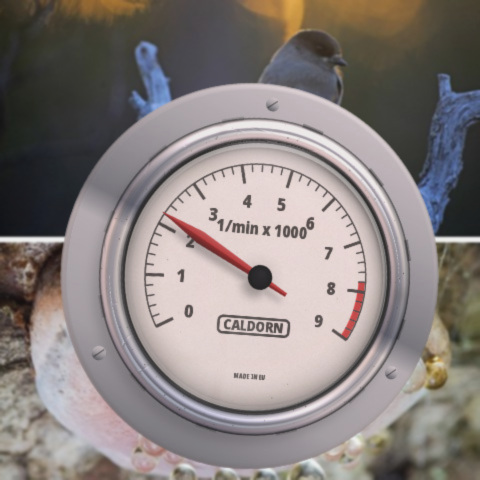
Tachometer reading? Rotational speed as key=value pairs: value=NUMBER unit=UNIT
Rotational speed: value=2200 unit=rpm
